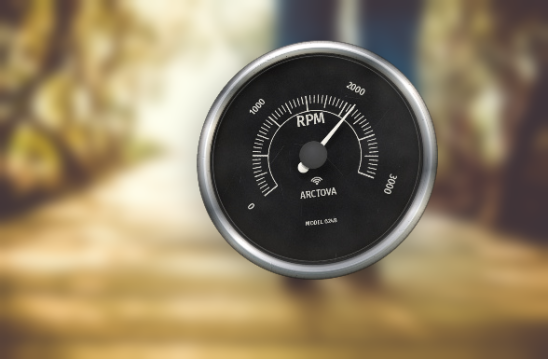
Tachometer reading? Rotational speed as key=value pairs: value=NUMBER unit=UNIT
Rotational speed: value=2100 unit=rpm
